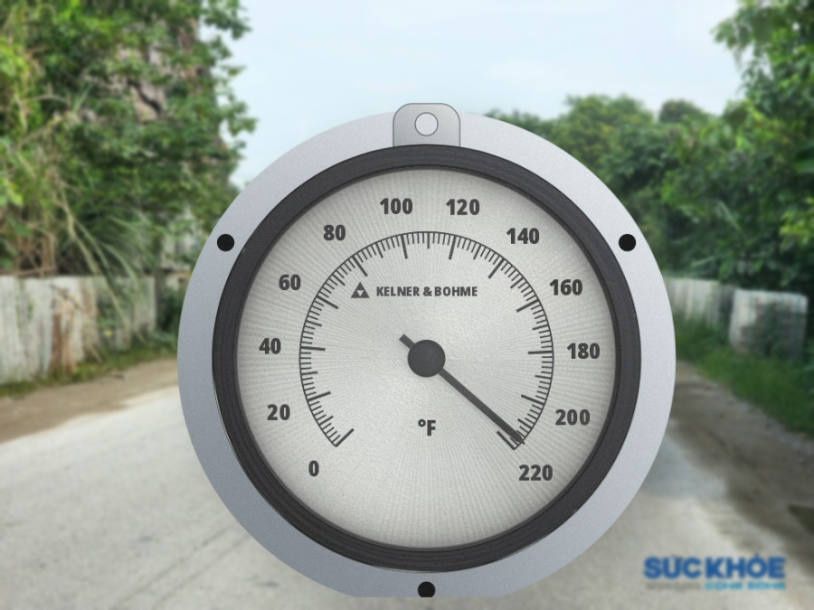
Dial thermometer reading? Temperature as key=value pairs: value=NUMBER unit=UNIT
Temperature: value=216 unit=°F
